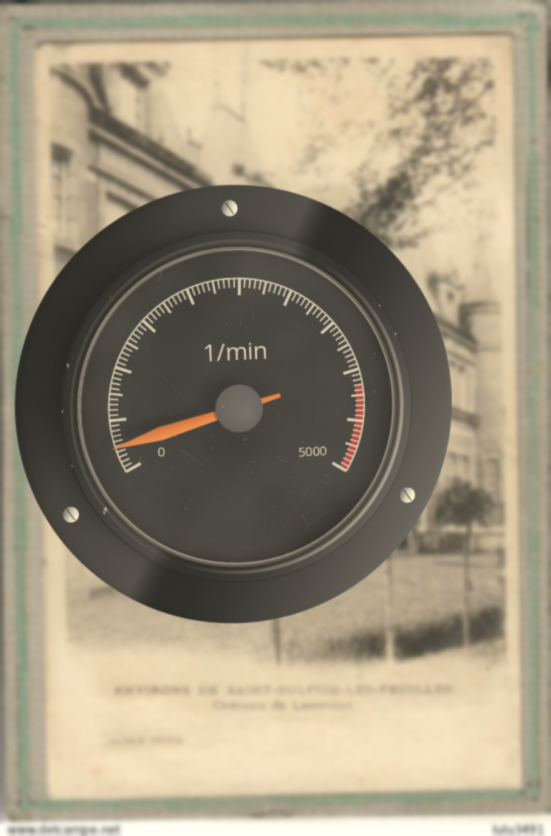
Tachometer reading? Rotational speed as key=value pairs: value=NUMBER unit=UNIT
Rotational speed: value=250 unit=rpm
